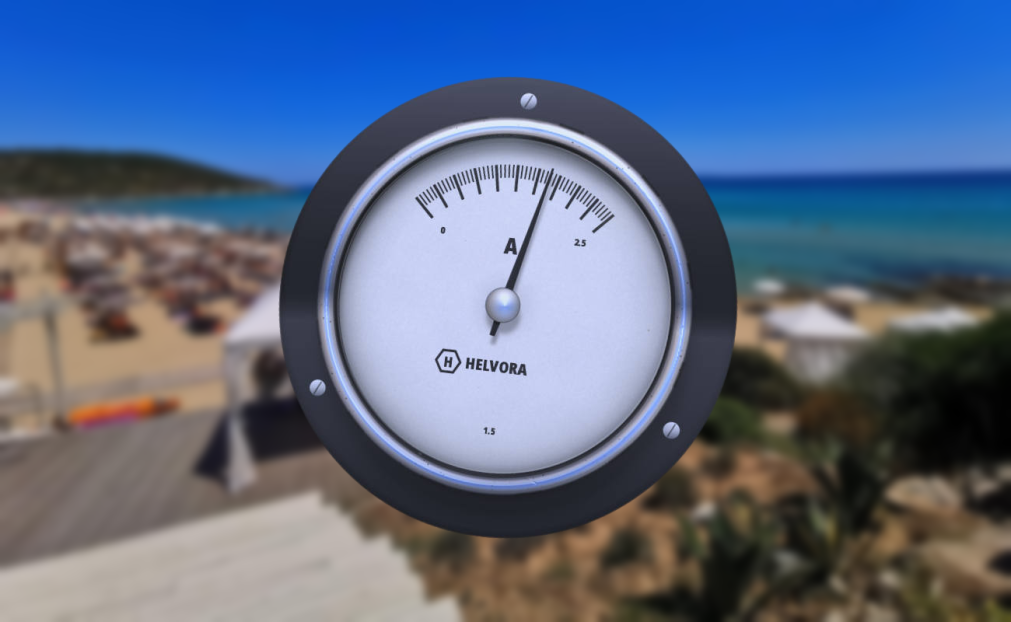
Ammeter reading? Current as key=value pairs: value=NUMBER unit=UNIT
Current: value=1.65 unit=A
